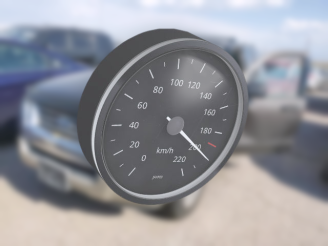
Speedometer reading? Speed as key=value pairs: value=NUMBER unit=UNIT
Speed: value=200 unit=km/h
